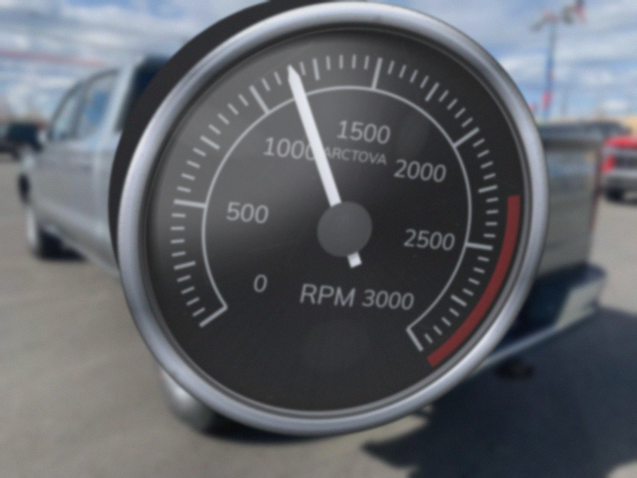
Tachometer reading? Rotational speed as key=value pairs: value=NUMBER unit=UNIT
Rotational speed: value=1150 unit=rpm
